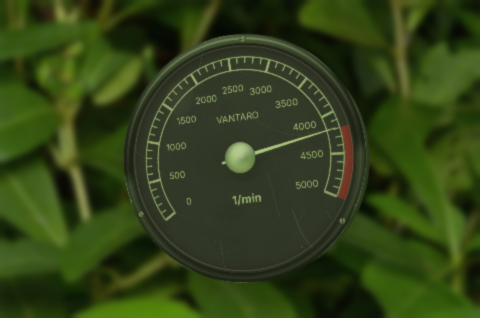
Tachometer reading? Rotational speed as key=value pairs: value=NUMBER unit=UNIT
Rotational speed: value=4200 unit=rpm
